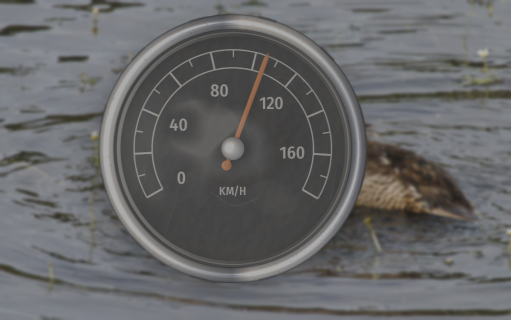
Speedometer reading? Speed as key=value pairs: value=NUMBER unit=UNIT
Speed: value=105 unit=km/h
